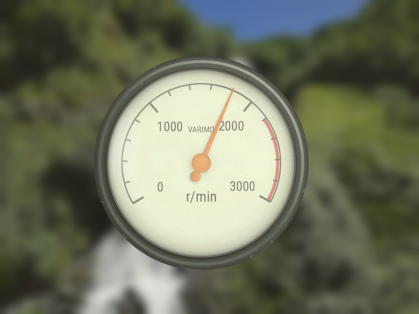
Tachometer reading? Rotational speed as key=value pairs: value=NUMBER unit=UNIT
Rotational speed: value=1800 unit=rpm
